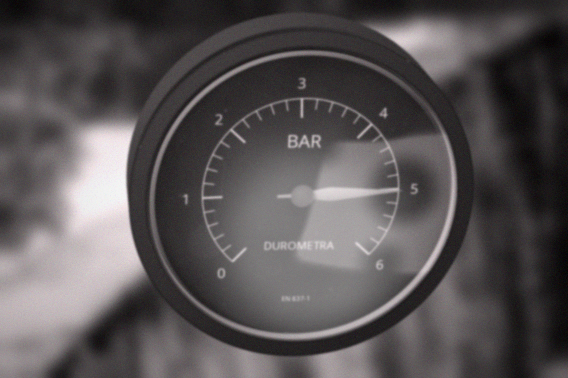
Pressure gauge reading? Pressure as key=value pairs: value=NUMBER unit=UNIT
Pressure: value=5 unit=bar
